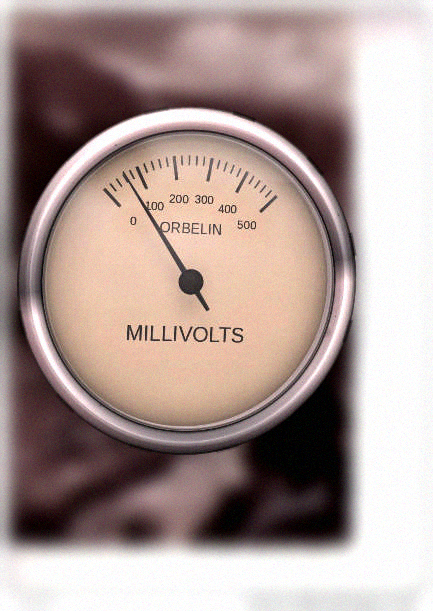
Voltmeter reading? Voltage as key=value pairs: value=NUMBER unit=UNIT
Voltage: value=60 unit=mV
